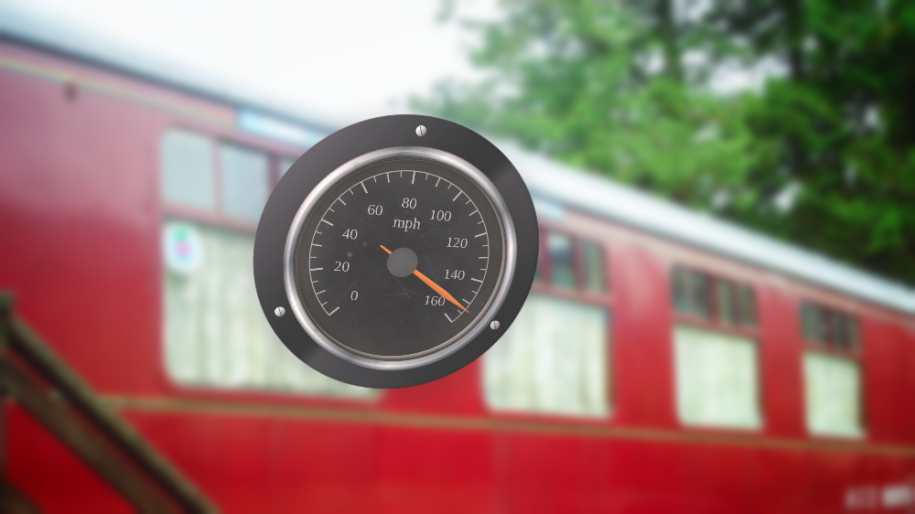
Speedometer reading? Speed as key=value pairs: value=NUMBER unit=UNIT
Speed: value=152.5 unit=mph
